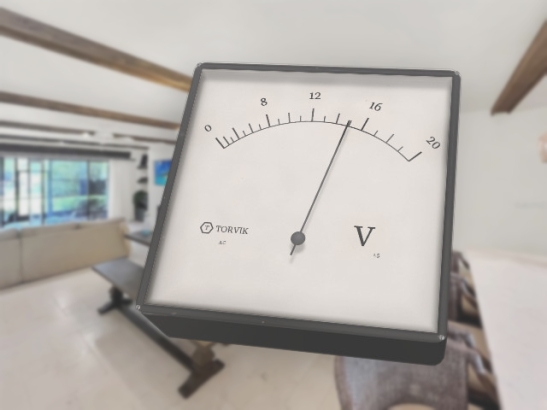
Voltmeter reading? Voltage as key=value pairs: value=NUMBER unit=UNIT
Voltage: value=15 unit=V
